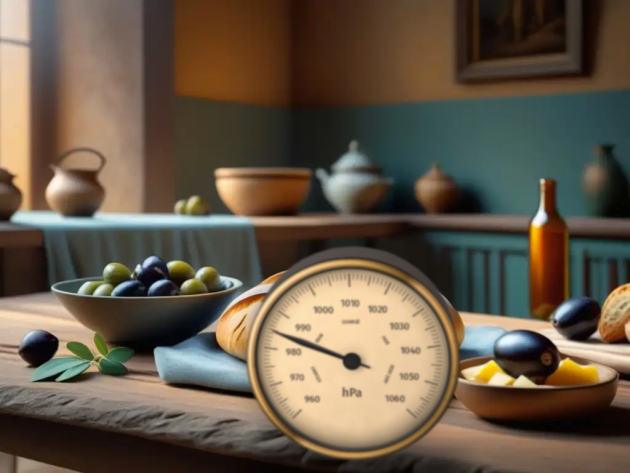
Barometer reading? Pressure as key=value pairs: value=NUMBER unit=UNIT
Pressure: value=985 unit=hPa
